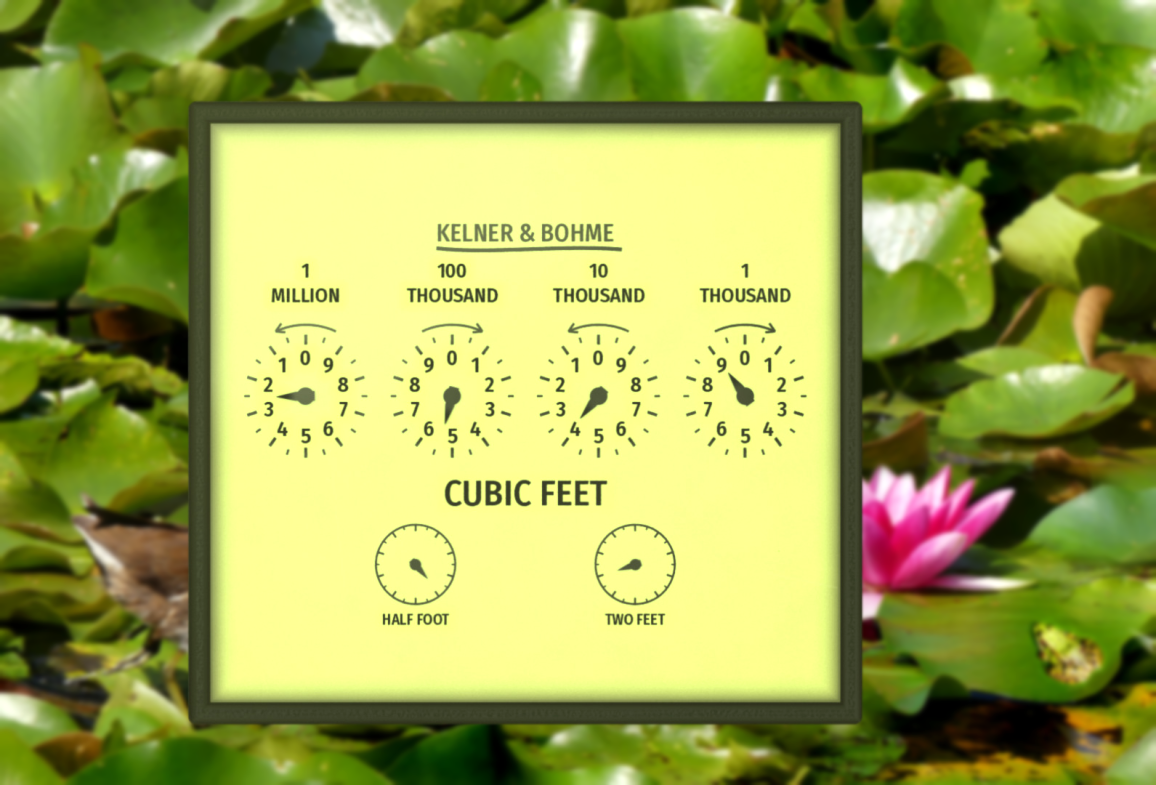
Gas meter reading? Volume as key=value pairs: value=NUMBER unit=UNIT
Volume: value=253900 unit=ft³
